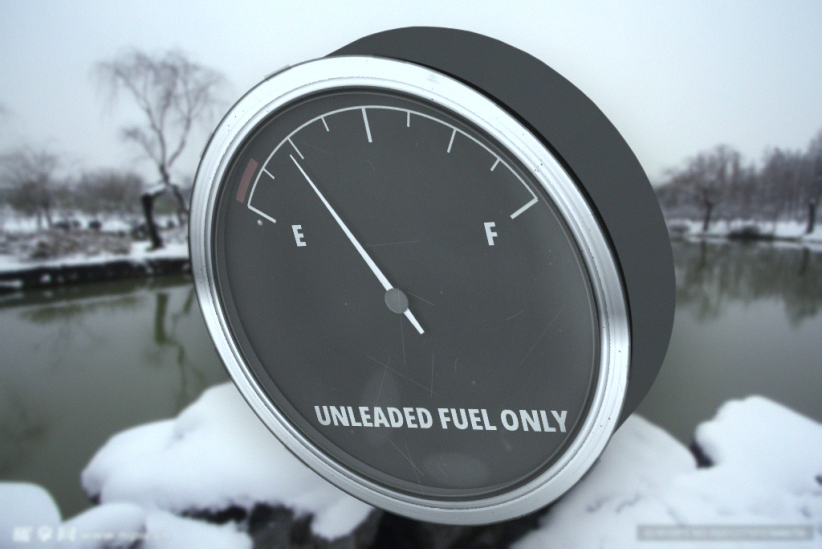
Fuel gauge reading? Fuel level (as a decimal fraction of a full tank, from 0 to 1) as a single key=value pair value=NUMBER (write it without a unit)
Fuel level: value=0.25
